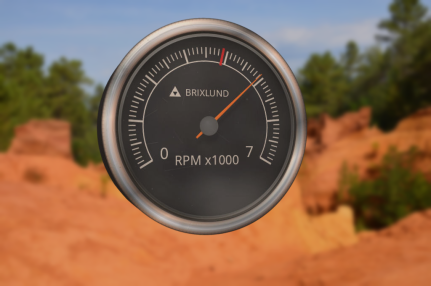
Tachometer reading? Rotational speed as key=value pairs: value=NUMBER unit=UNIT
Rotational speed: value=4900 unit=rpm
